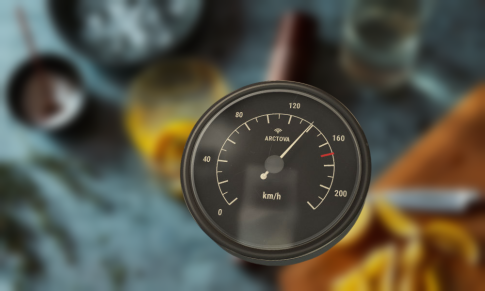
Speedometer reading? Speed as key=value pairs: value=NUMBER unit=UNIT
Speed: value=140 unit=km/h
